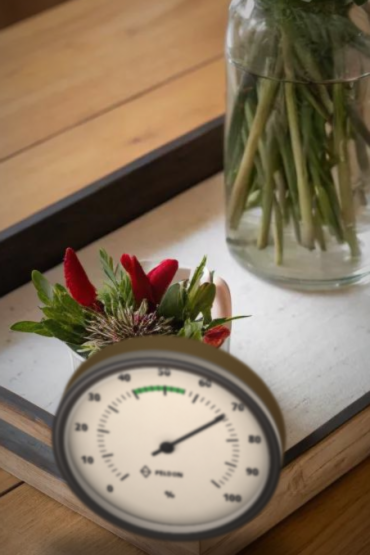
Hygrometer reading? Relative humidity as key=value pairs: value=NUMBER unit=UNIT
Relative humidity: value=70 unit=%
